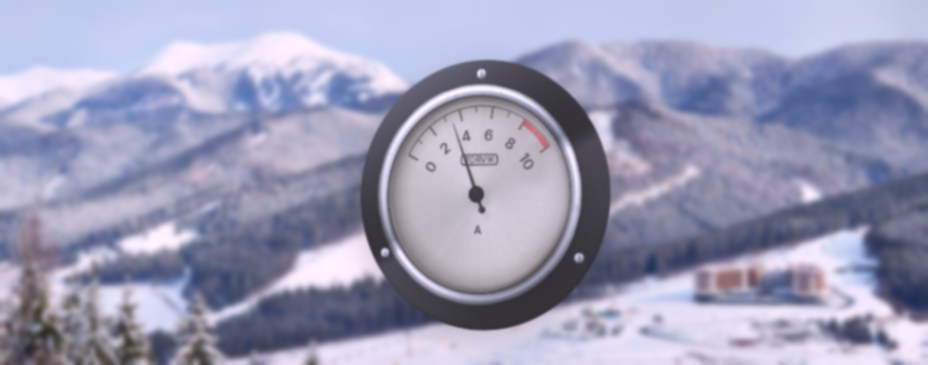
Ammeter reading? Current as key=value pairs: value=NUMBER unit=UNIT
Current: value=3.5 unit=A
